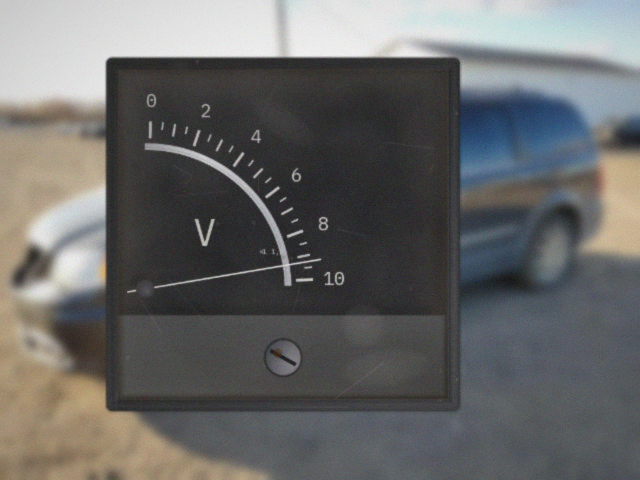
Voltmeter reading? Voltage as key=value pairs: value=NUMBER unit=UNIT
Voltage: value=9.25 unit=V
